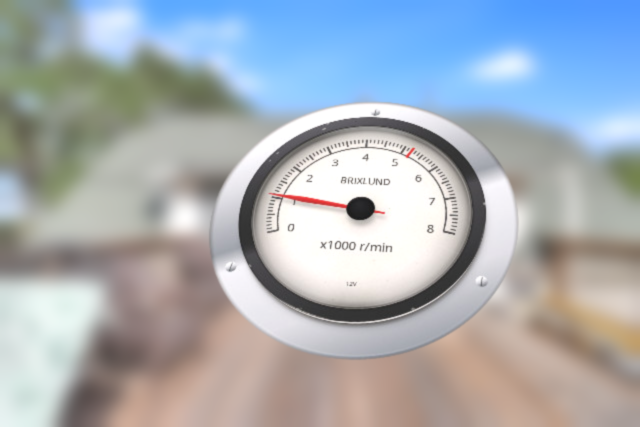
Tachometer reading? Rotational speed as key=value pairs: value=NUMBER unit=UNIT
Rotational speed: value=1000 unit=rpm
